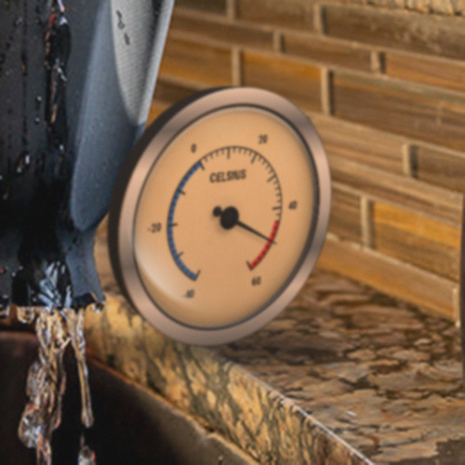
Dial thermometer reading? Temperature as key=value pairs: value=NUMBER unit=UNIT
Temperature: value=50 unit=°C
